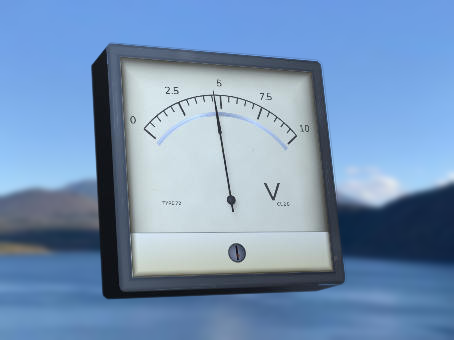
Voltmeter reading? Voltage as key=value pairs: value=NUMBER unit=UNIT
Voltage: value=4.5 unit=V
